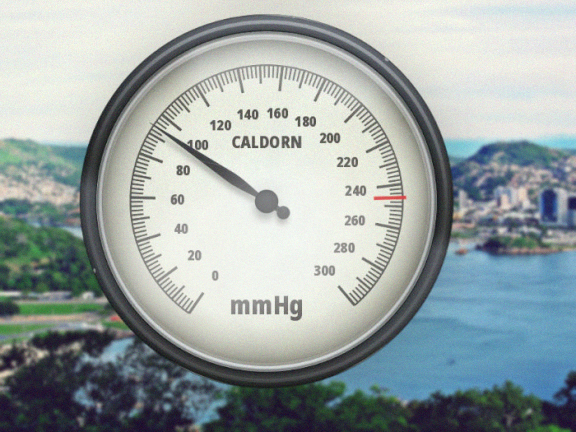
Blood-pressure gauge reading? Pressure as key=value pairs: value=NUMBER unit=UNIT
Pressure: value=94 unit=mmHg
